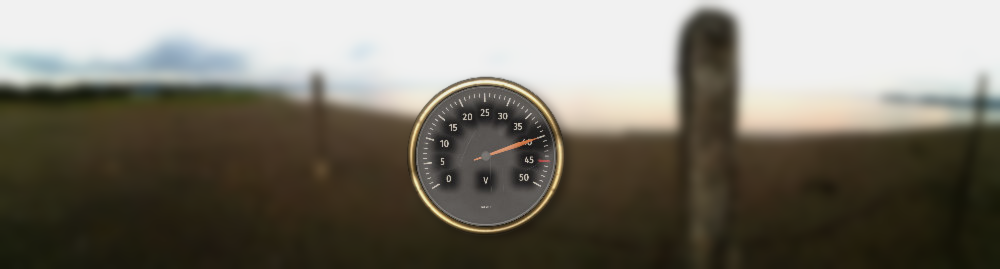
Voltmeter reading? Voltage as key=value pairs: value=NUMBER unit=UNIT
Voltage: value=40 unit=V
